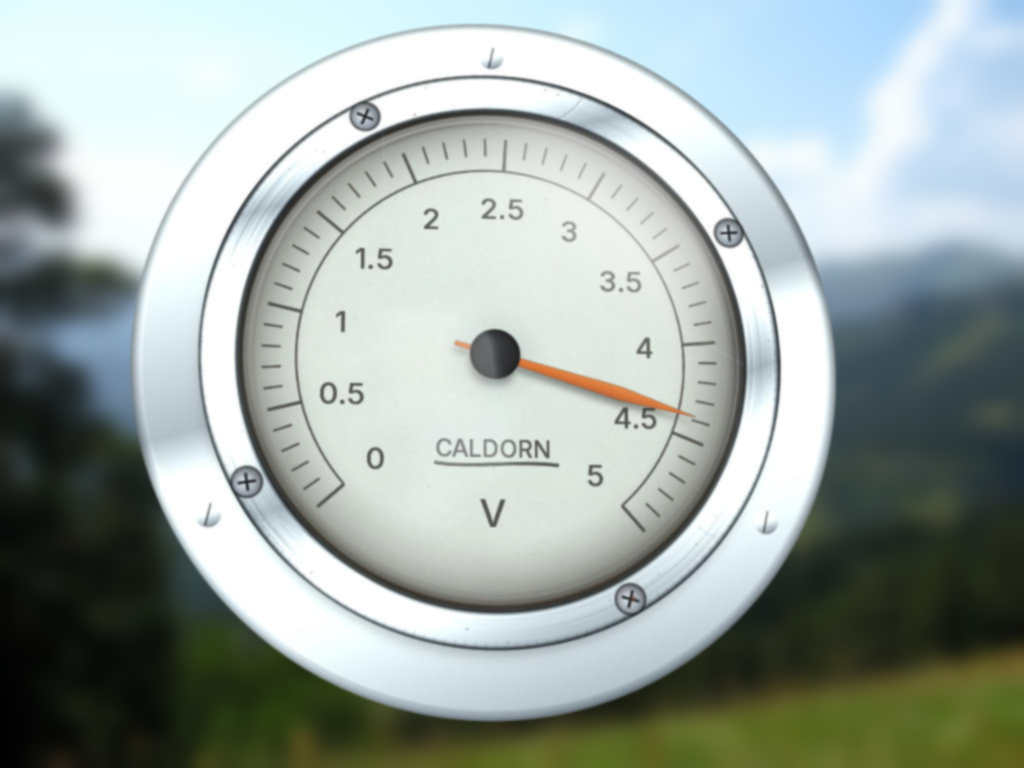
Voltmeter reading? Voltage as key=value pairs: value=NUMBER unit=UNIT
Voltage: value=4.4 unit=V
